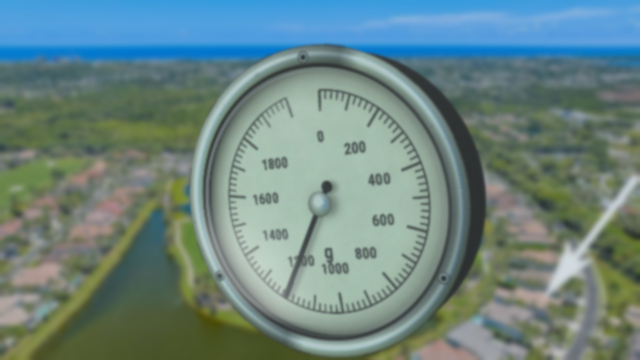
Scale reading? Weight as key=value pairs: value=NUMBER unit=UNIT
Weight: value=1200 unit=g
